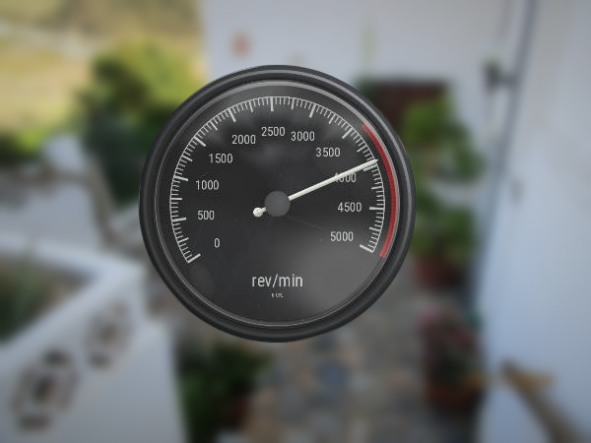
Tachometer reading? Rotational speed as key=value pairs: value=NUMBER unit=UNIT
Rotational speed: value=3950 unit=rpm
